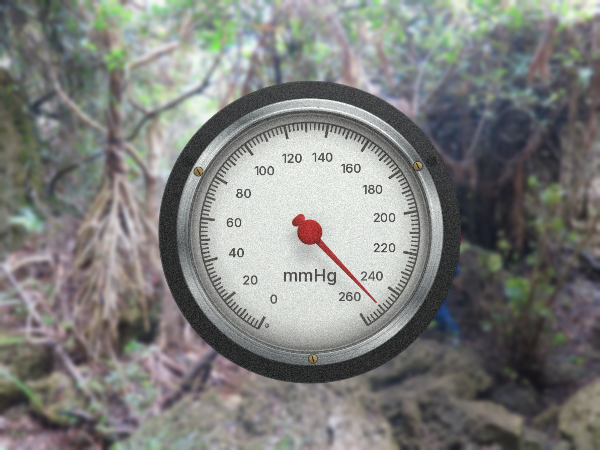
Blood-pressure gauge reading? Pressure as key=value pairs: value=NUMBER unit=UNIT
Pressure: value=250 unit=mmHg
